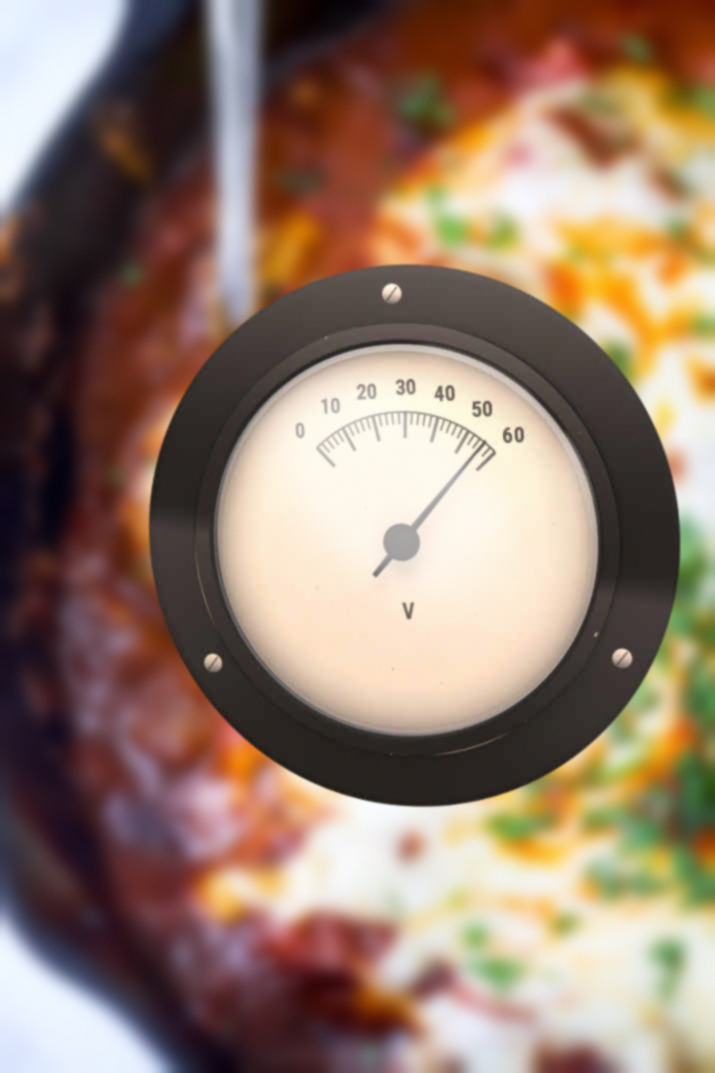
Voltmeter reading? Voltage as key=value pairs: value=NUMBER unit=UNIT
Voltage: value=56 unit=V
